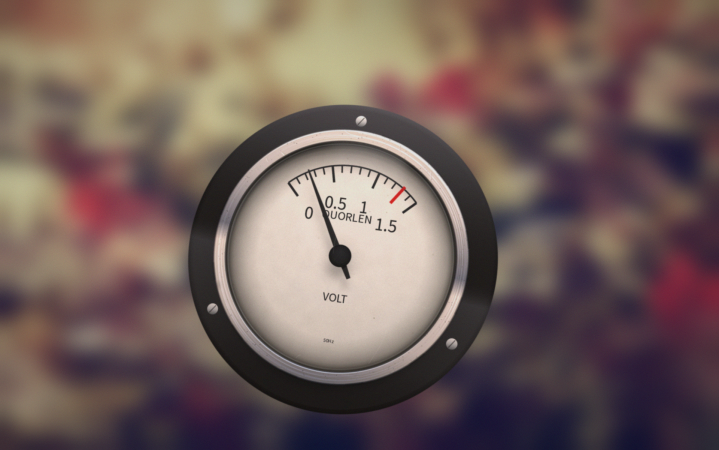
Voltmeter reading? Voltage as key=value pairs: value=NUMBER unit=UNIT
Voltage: value=0.25 unit=V
